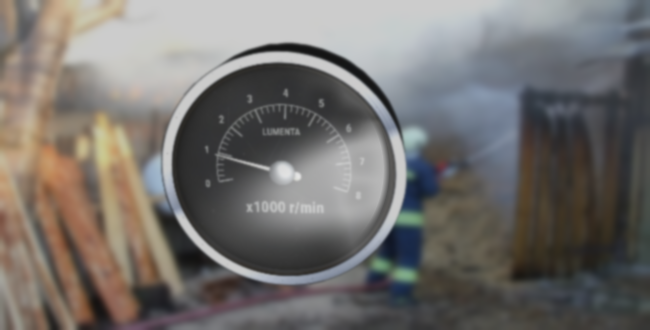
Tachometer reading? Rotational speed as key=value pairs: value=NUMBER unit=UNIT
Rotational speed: value=1000 unit=rpm
